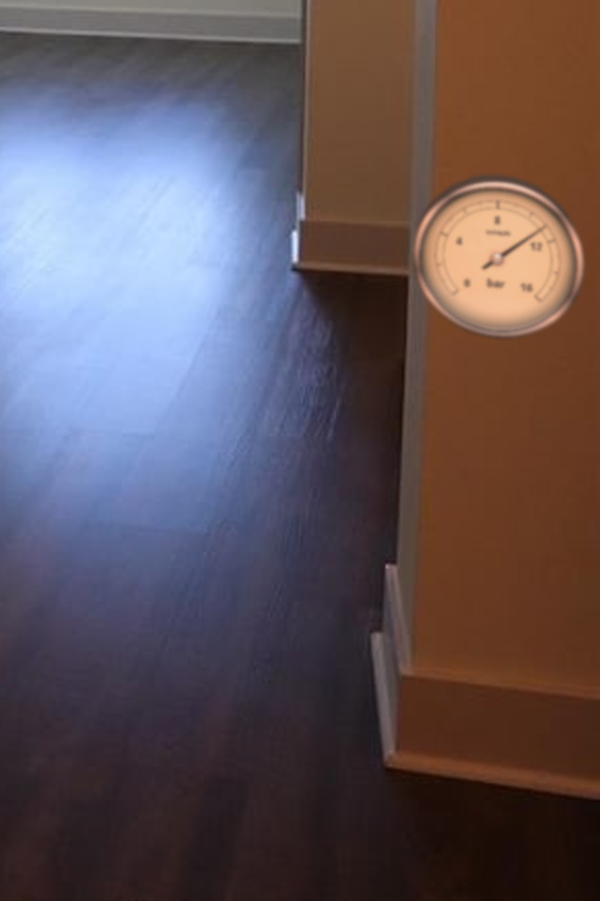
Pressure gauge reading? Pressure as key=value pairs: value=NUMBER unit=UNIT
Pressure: value=11 unit=bar
